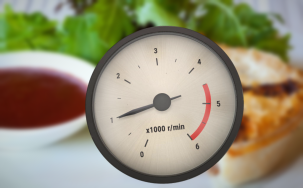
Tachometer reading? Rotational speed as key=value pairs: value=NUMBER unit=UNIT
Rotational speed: value=1000 unit=rpm
